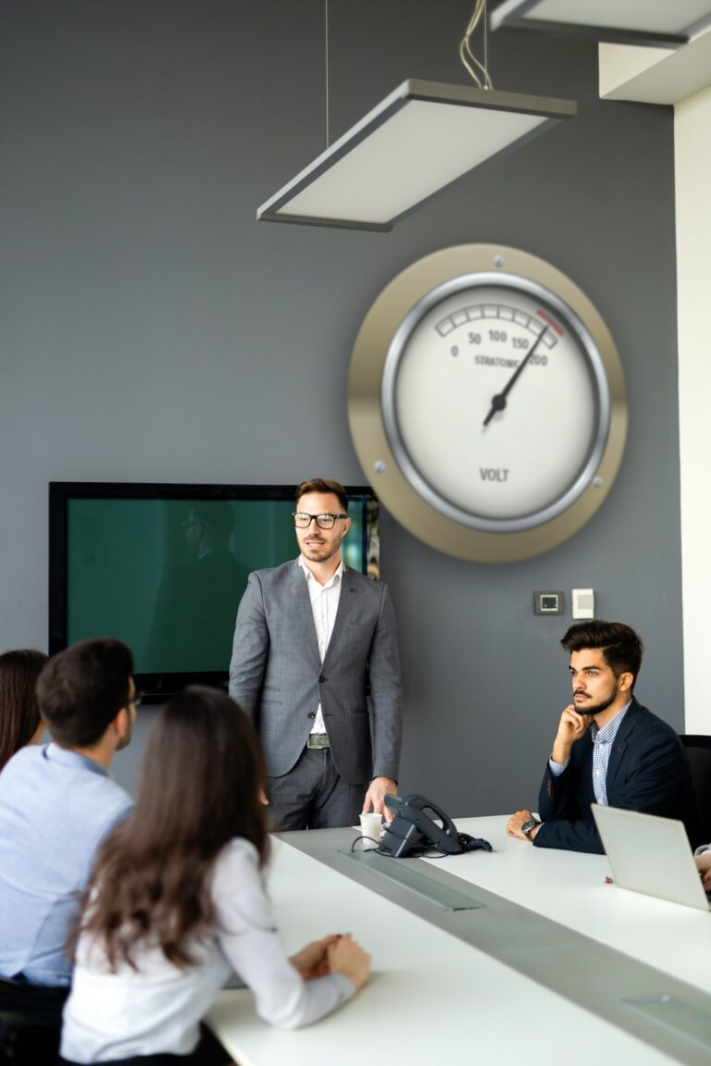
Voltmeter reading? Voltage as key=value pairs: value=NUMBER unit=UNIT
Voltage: value=175 unit=V
